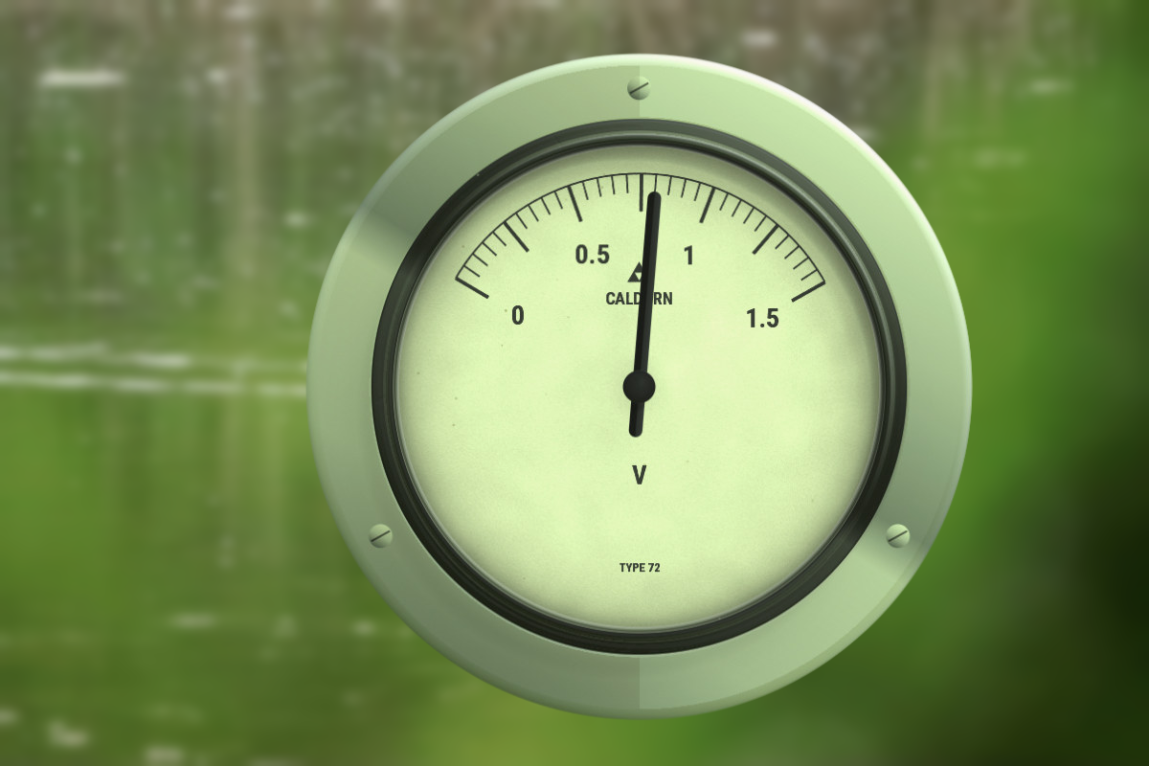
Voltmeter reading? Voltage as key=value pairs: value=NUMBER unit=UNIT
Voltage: value=0.8 unit=V
